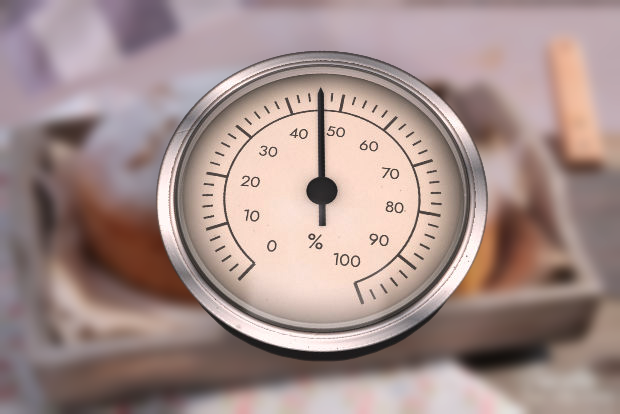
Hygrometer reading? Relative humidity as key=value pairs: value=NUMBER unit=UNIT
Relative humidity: value=46 unit=%
